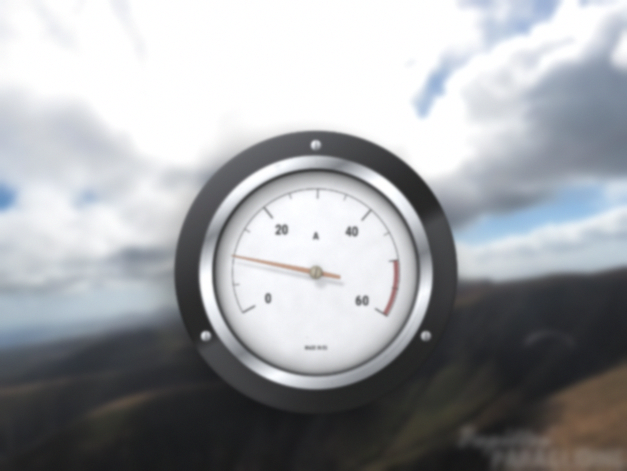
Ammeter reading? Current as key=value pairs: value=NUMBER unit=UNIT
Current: value=10 unit=A
